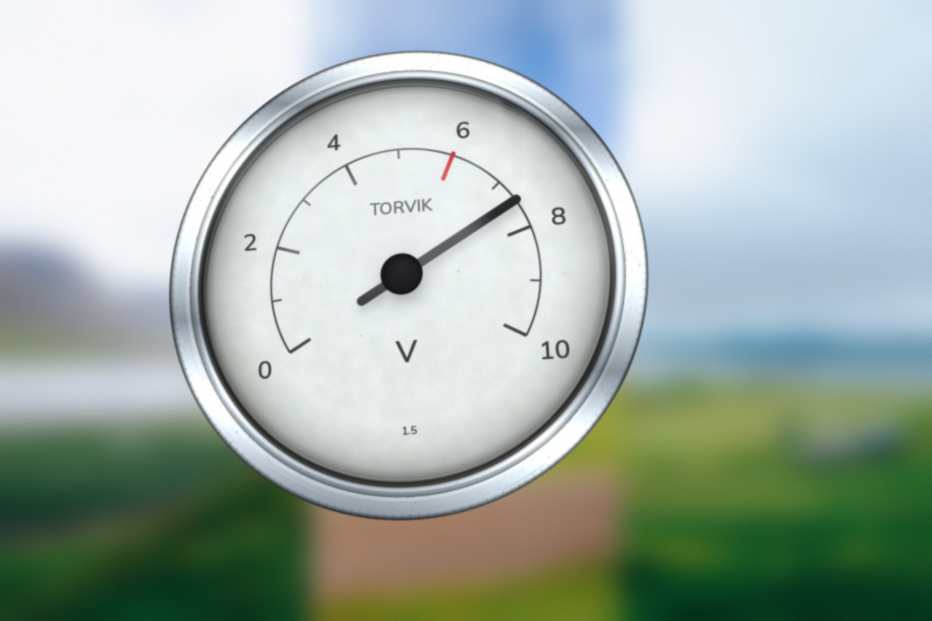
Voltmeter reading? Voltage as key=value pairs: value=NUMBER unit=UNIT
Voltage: value=7.5 unit=V
